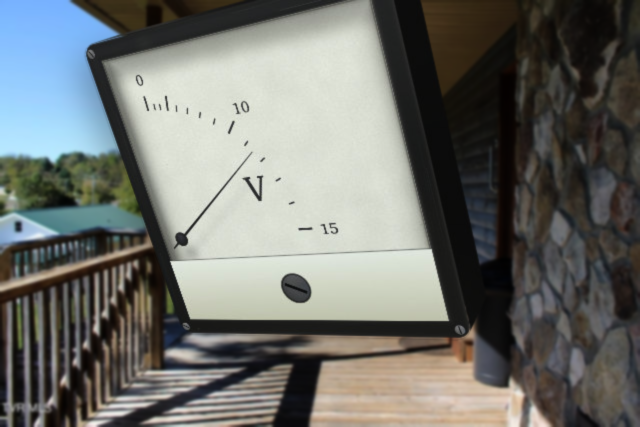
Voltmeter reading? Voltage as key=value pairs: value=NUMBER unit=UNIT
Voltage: value=11.5 unit=V
